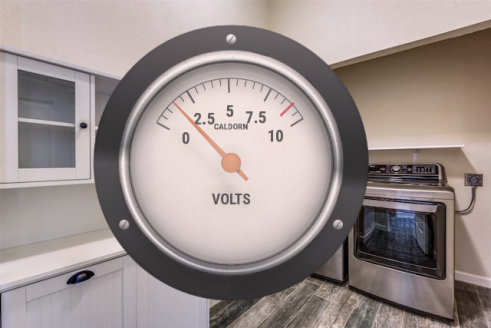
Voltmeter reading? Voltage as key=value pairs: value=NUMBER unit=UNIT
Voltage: value=1.5 unit=V
